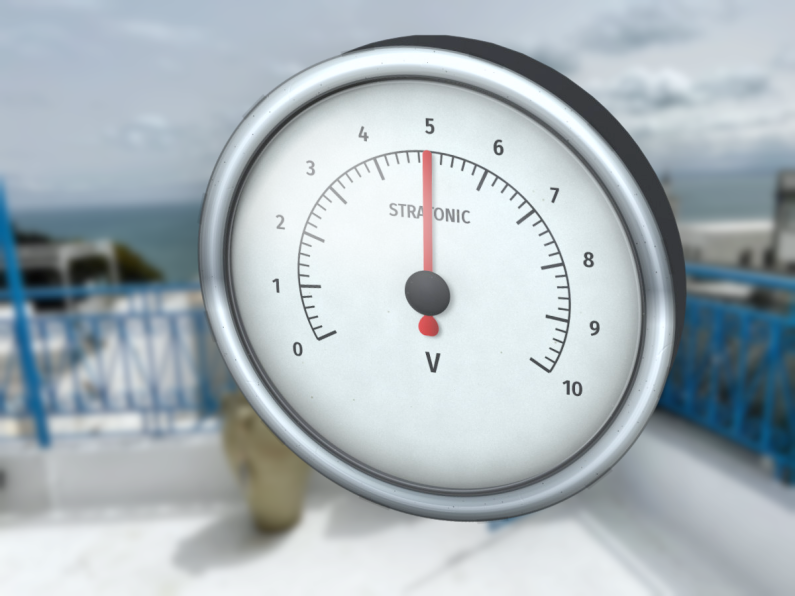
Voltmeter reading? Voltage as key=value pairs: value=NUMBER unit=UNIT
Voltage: value=5 unit=V
